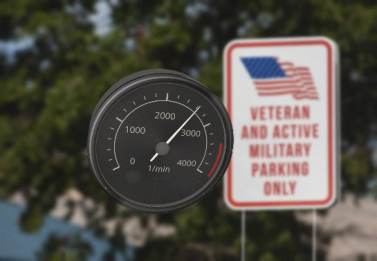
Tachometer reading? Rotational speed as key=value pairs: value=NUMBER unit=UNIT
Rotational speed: value=2600 unit=rpm
